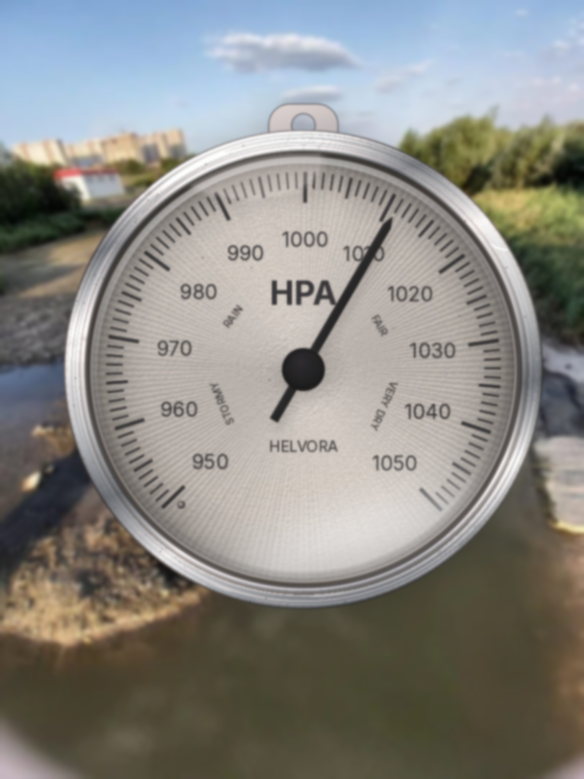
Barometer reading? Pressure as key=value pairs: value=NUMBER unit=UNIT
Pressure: value=1011 unit=hPa
